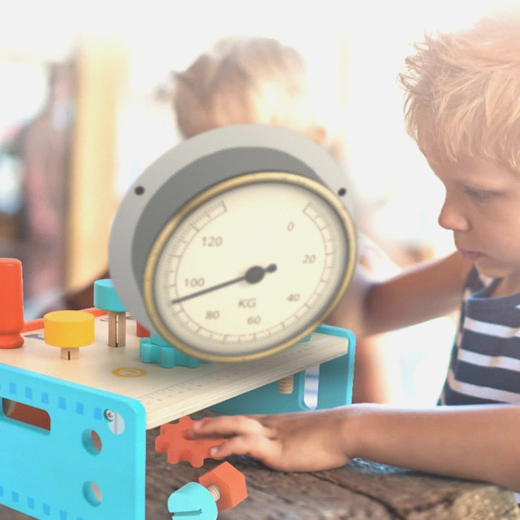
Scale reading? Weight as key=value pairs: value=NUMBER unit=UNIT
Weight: value=95 unit=kg
